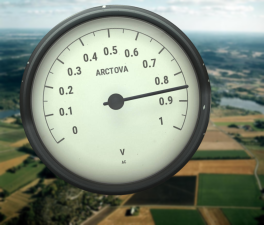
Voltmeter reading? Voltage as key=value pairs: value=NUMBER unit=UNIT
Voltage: value=0.85 unit=V
